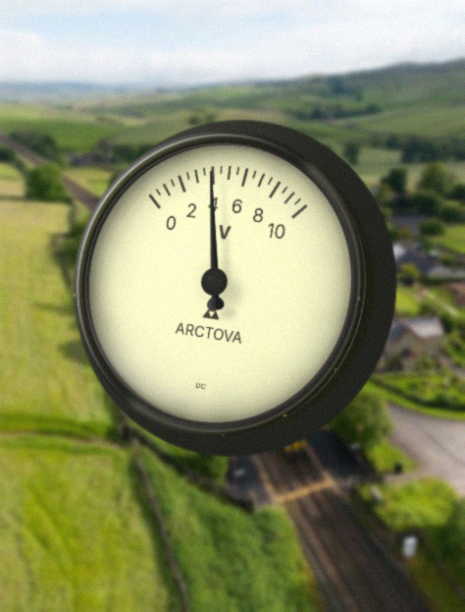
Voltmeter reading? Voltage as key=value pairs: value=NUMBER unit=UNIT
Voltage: value=4 unit=V
